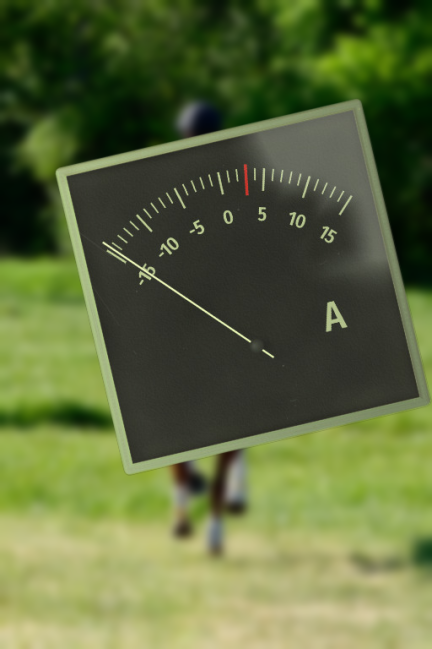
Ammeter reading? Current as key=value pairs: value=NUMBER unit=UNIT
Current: value=-14.5 unit=A
